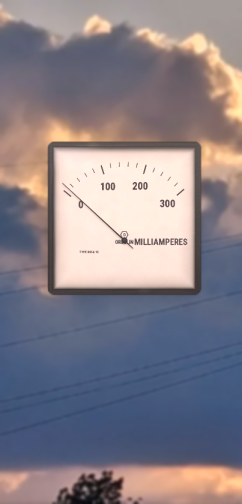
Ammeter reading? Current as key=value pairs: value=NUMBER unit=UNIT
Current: value=10 unit=mA
